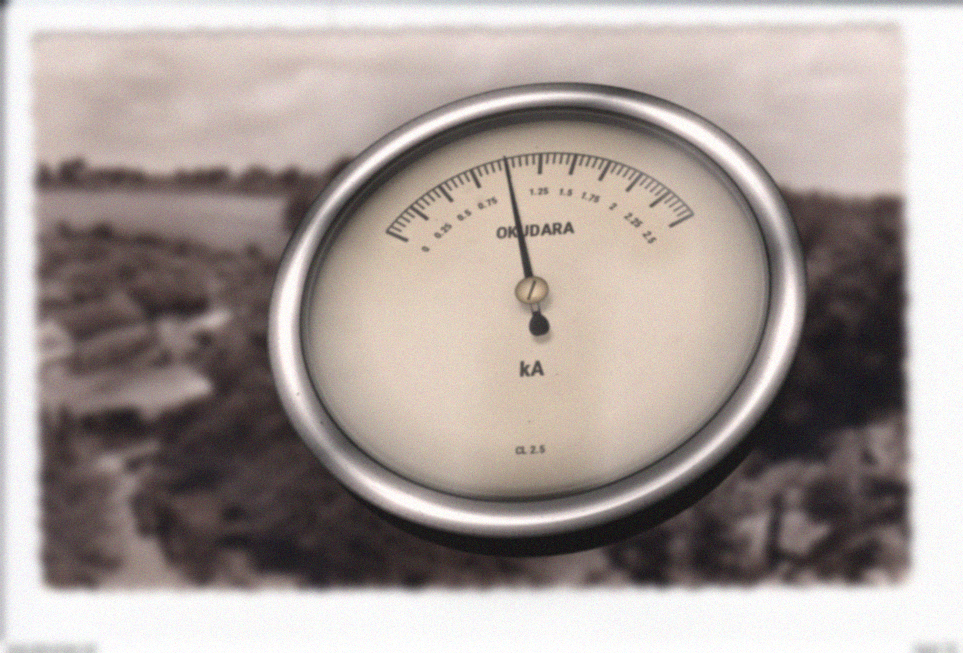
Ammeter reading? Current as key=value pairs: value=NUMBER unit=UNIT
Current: value=1 unit=kA
